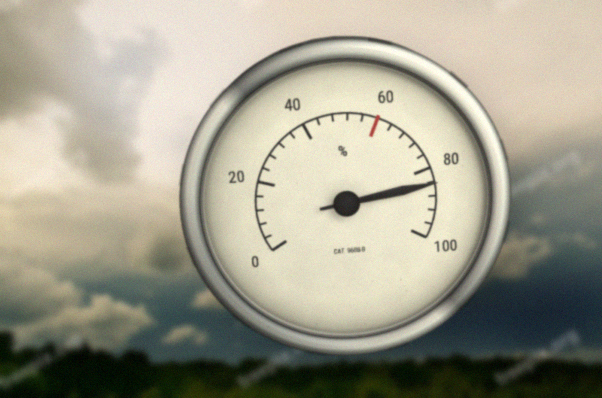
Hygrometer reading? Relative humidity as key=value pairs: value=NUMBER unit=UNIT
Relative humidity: value=84 unit=%
